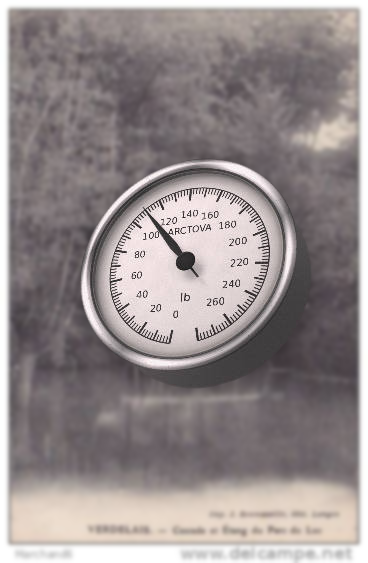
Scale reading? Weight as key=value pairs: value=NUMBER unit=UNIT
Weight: value=110 unit=lb
